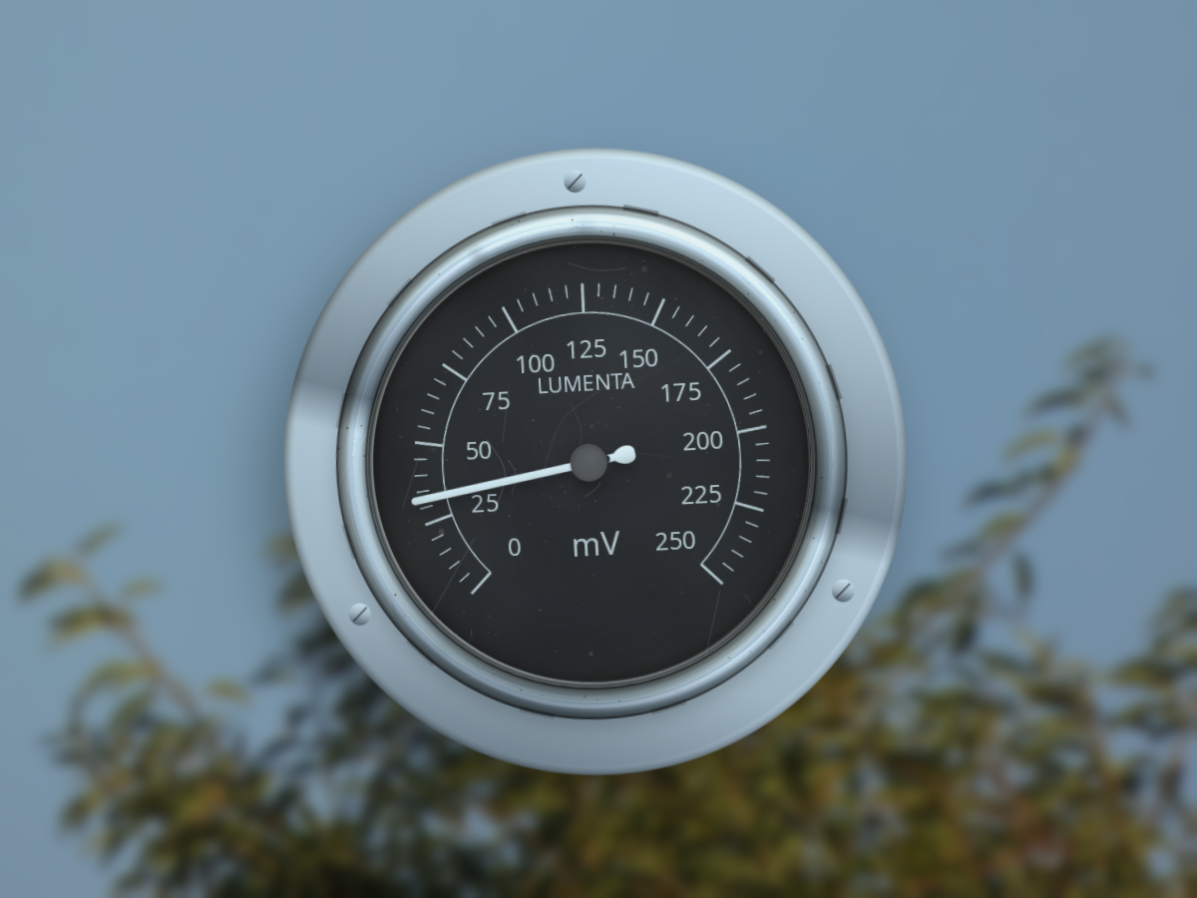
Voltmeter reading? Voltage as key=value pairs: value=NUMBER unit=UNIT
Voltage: value=32.5 unit=mV
